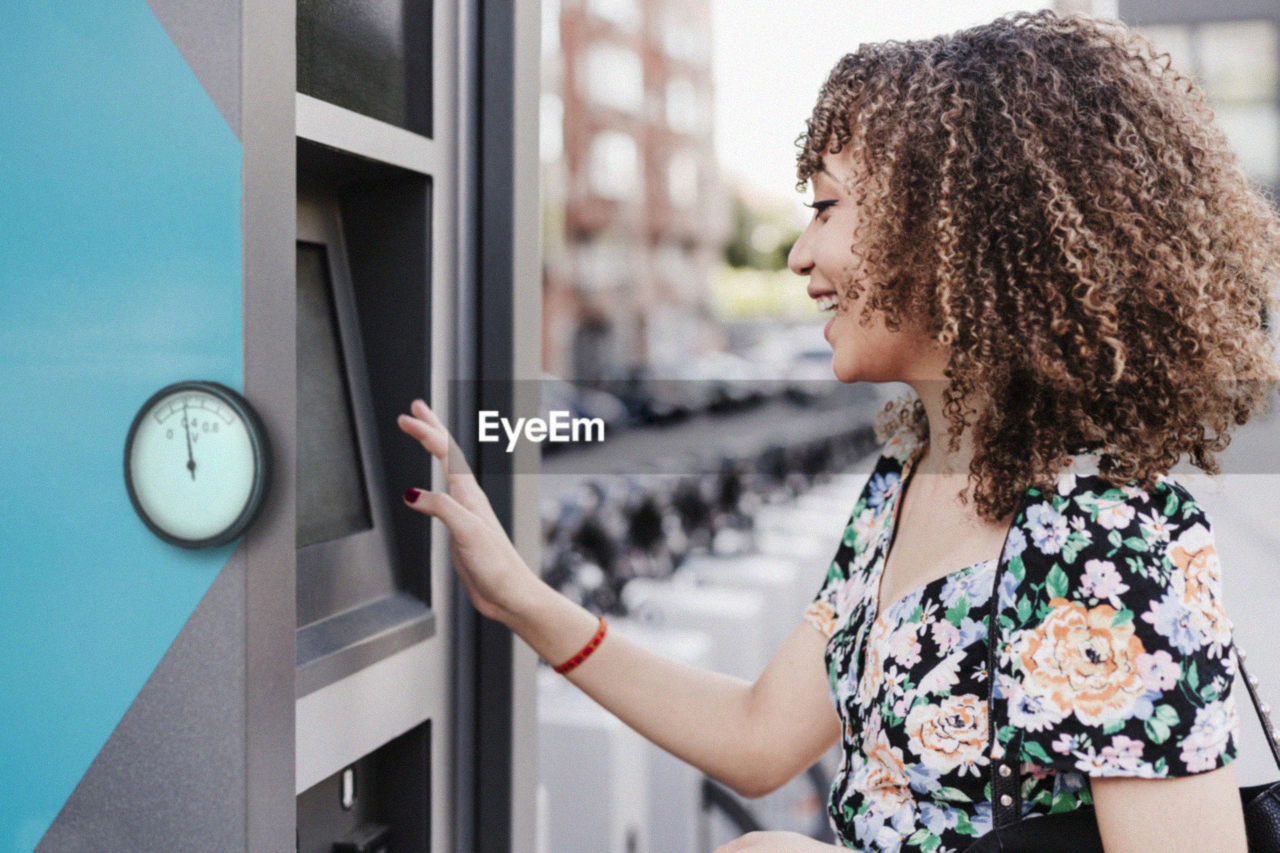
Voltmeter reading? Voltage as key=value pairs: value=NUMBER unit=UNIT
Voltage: value=0.4 unit=V
